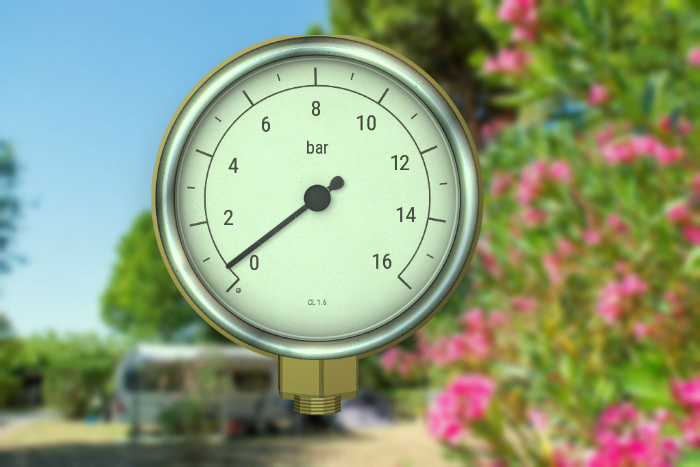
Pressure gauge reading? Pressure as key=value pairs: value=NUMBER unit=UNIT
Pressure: value=0.5 unit=bar
